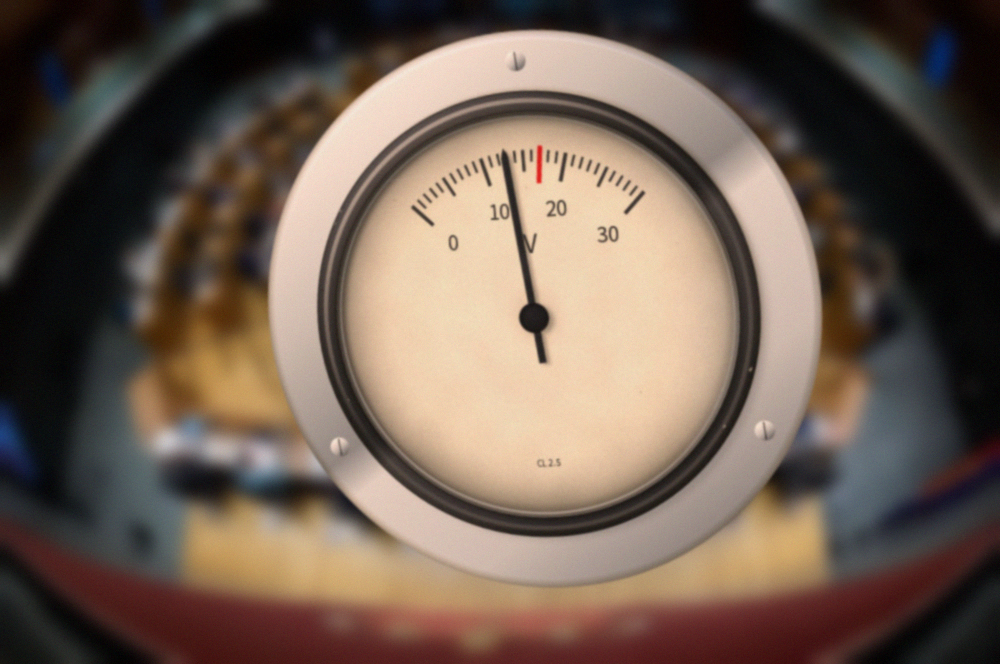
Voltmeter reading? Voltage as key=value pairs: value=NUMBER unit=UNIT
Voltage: value=13 unit=V
